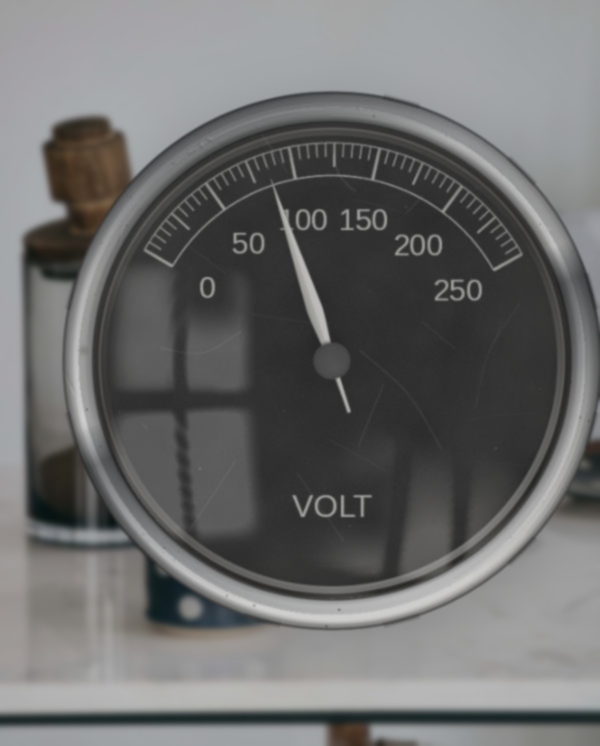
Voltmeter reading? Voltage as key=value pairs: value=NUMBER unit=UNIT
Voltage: value=85 unit=V
